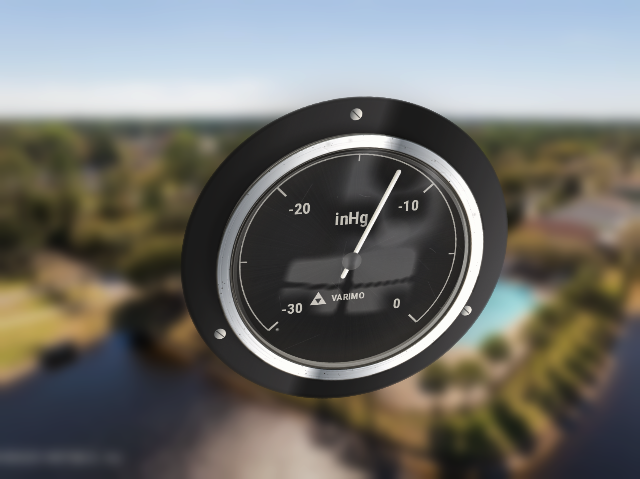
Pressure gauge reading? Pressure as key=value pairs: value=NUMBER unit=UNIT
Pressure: value=-12.5 unit=inHg
